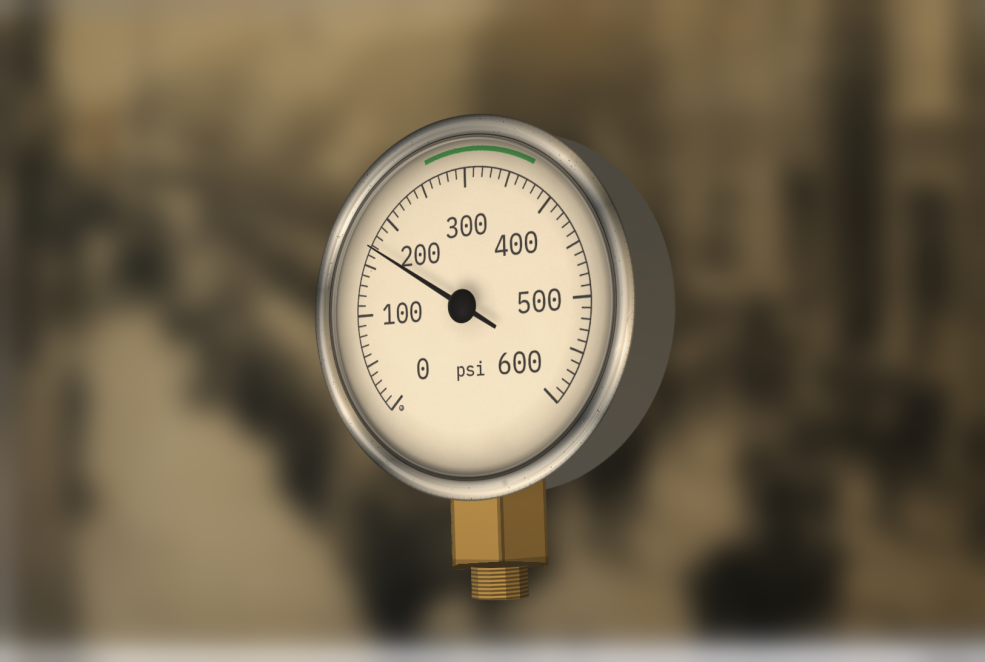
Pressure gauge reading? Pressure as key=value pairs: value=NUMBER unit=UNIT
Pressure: value=170 unit=psi
